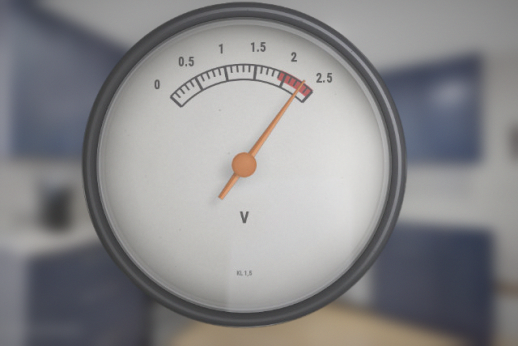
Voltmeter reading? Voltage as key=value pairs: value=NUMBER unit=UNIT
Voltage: value=2.3 unit=V
